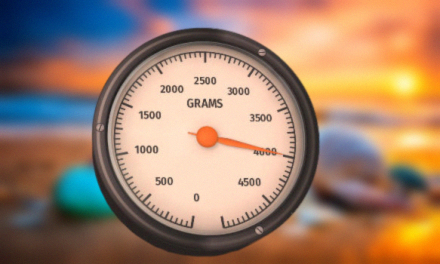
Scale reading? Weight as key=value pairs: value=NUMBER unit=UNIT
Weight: value=4000 unit=g
